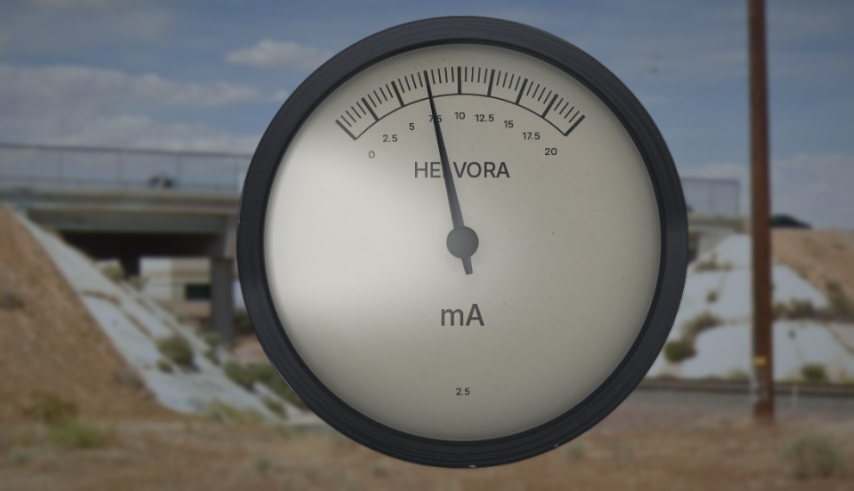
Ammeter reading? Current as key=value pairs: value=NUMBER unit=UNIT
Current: value=7.5 unit=mA
